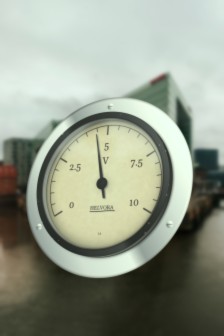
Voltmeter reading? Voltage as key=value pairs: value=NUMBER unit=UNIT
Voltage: value=4.5 unit=V
